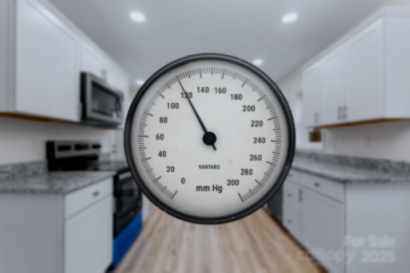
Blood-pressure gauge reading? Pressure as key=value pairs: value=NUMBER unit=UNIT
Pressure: value=120 unit=mmHg
